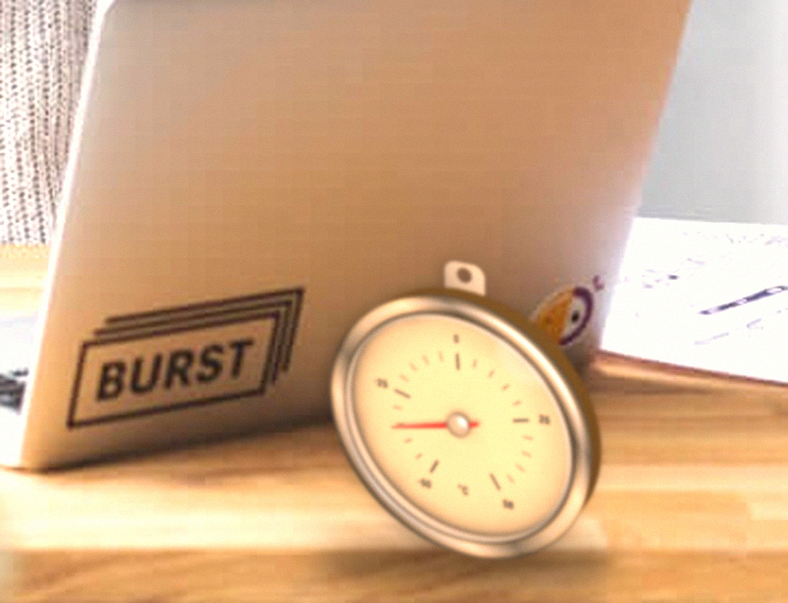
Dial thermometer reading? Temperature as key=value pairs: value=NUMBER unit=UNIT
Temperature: value=-35 unit=°C
